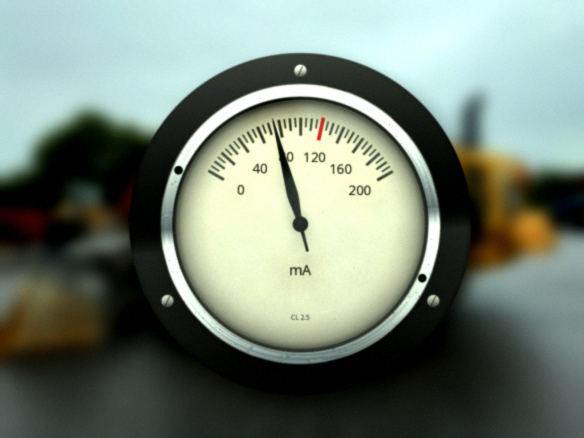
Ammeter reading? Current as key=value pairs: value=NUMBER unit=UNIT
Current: value=75 unit=mA
